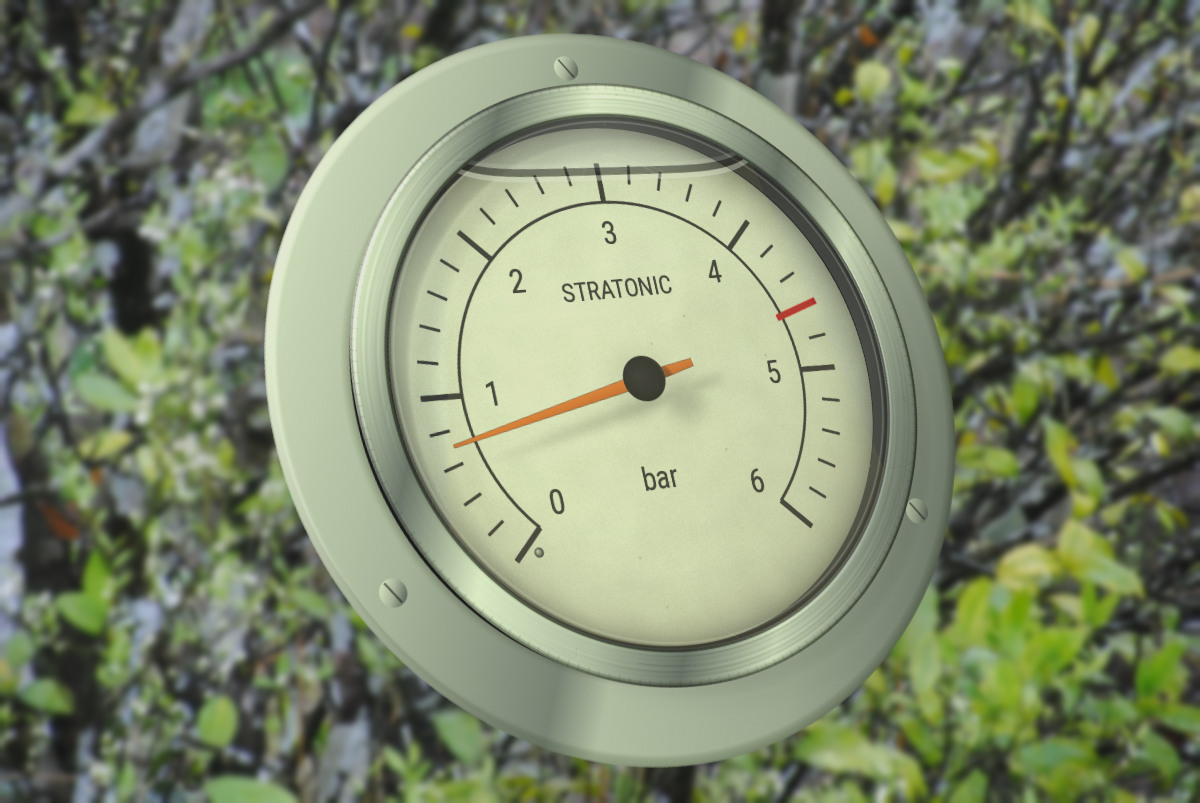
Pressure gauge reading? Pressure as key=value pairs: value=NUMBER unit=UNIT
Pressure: value=0.7 unit=bar
